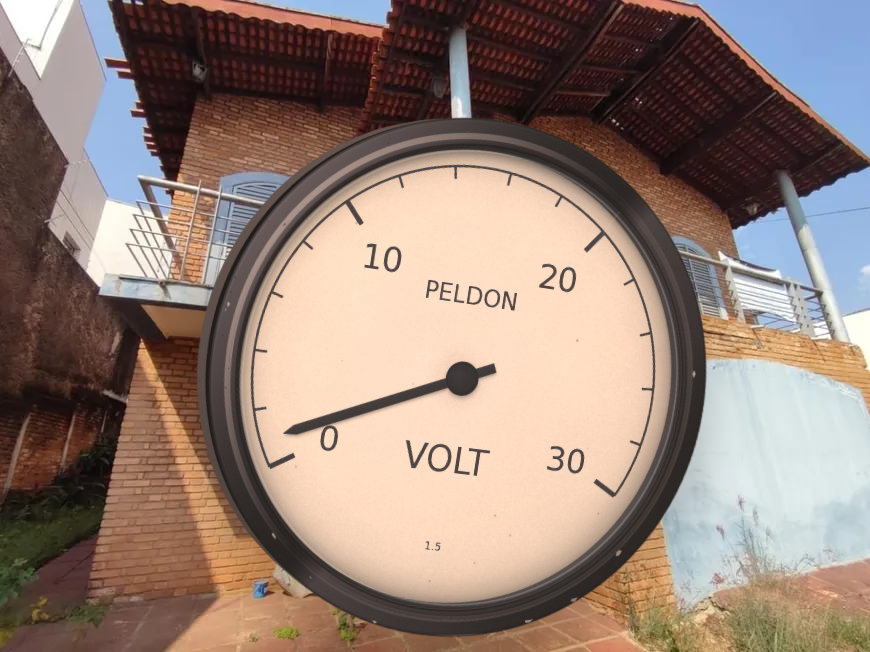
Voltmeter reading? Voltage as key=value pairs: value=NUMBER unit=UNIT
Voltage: value=1 unit=V
